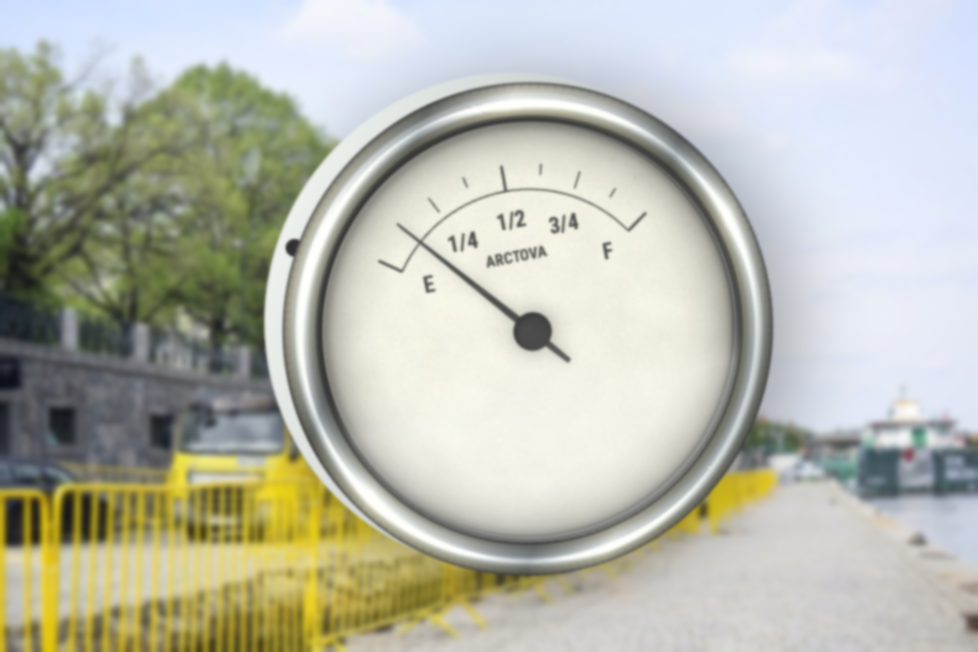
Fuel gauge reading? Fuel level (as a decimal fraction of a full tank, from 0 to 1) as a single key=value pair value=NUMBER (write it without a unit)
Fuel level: value=0.125
